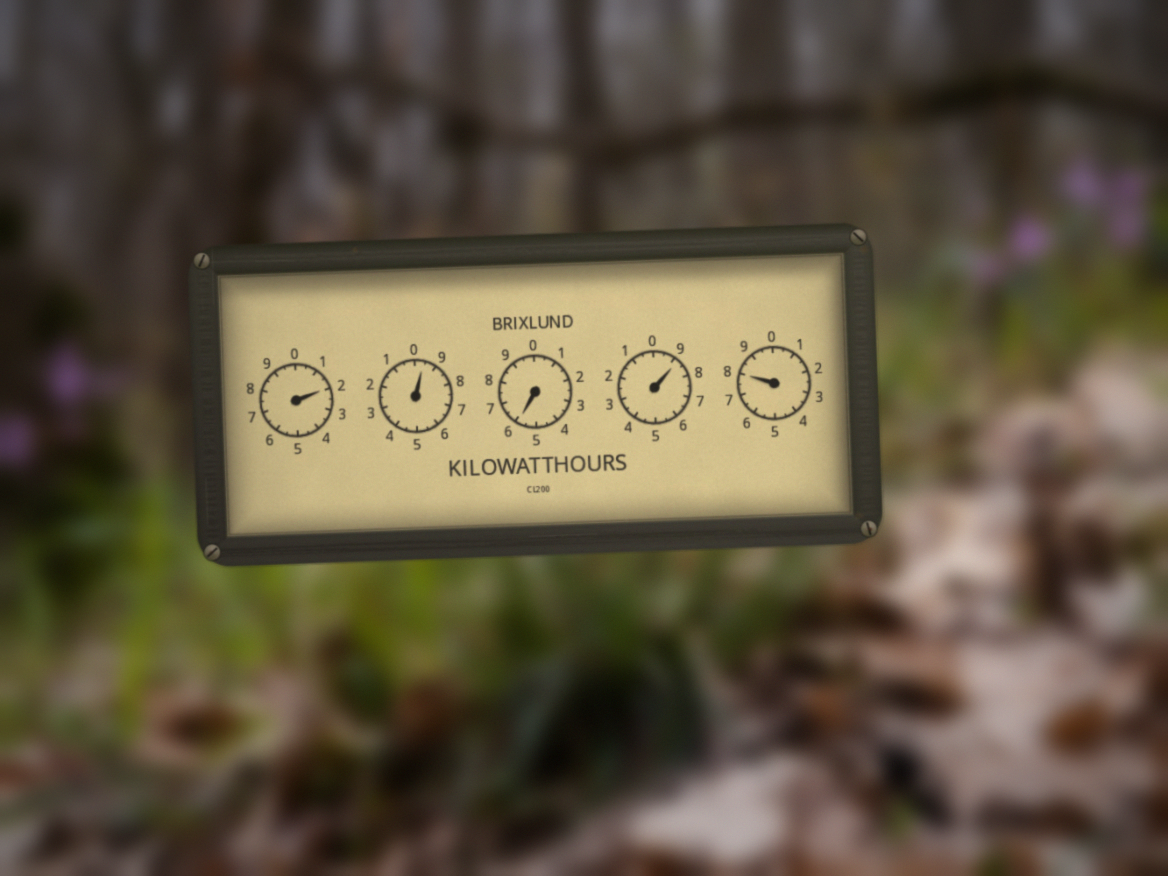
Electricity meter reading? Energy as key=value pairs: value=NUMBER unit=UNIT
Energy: value=19588 unit=kWh
